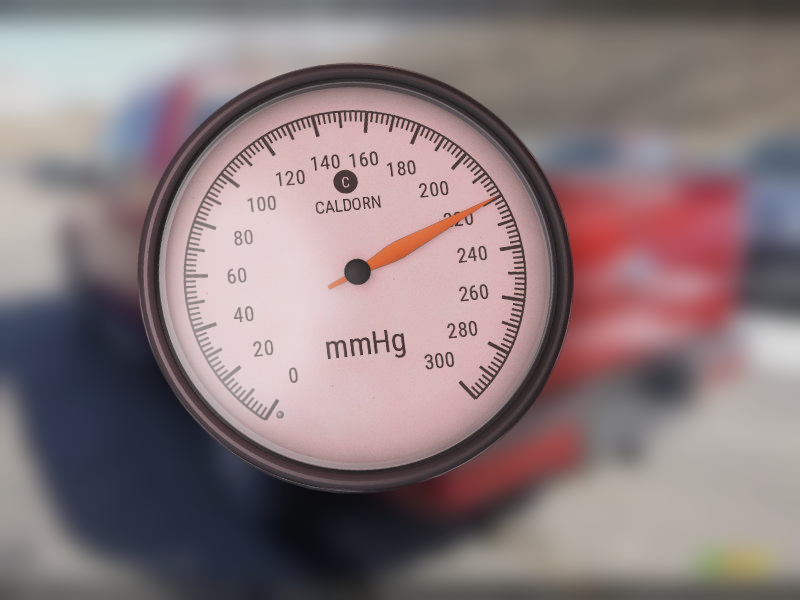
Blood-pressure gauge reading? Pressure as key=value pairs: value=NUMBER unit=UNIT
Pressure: value=220 unit=mmHg
